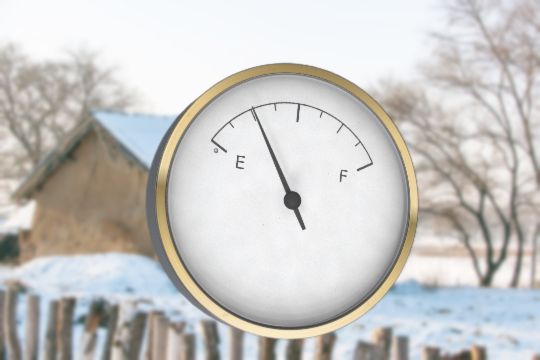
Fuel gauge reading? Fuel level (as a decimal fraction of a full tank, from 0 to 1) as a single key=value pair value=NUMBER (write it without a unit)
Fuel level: value=0.25
